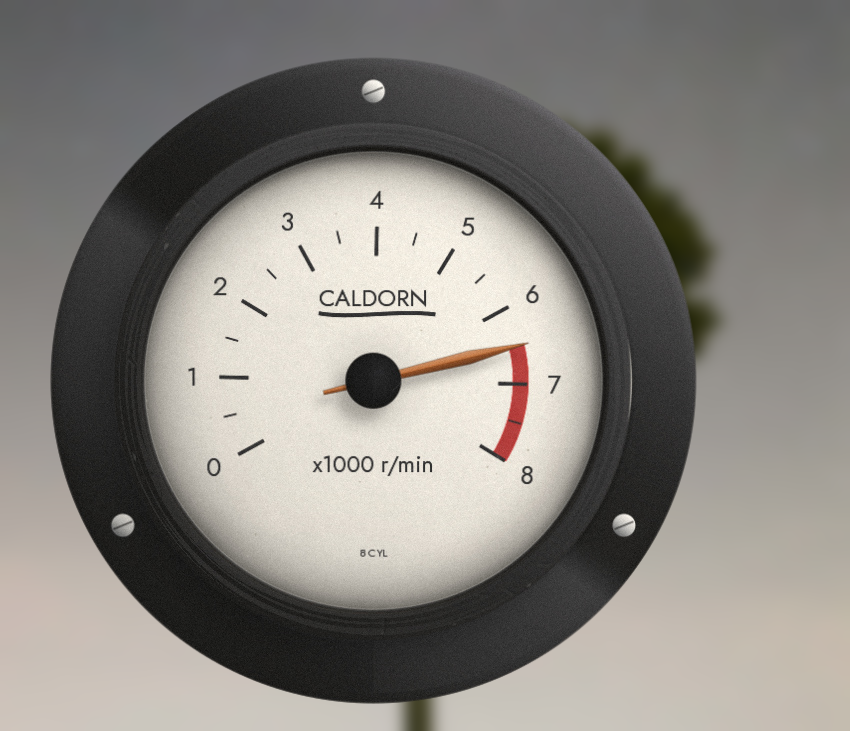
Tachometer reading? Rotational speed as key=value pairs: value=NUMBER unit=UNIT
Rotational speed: value=6500 unit=rpm
